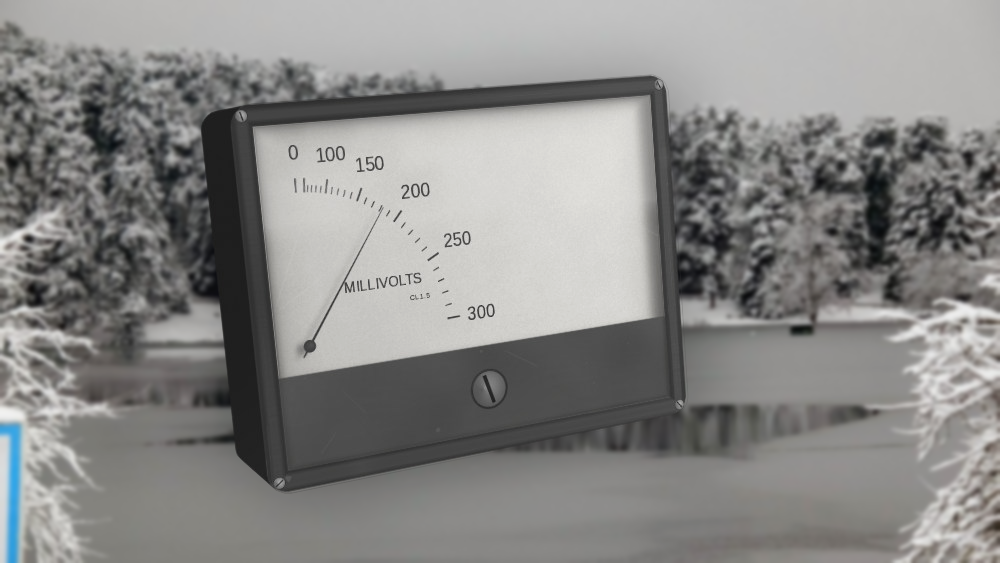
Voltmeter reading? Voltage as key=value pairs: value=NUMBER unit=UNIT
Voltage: value=180 unit=mV
